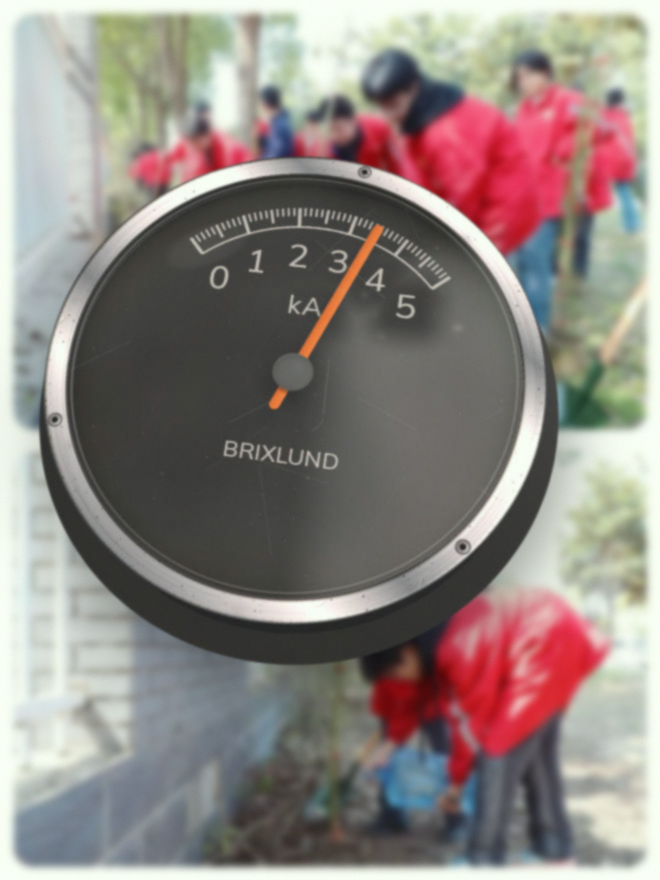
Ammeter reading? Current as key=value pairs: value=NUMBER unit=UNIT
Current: value=3.5 unit=kA
